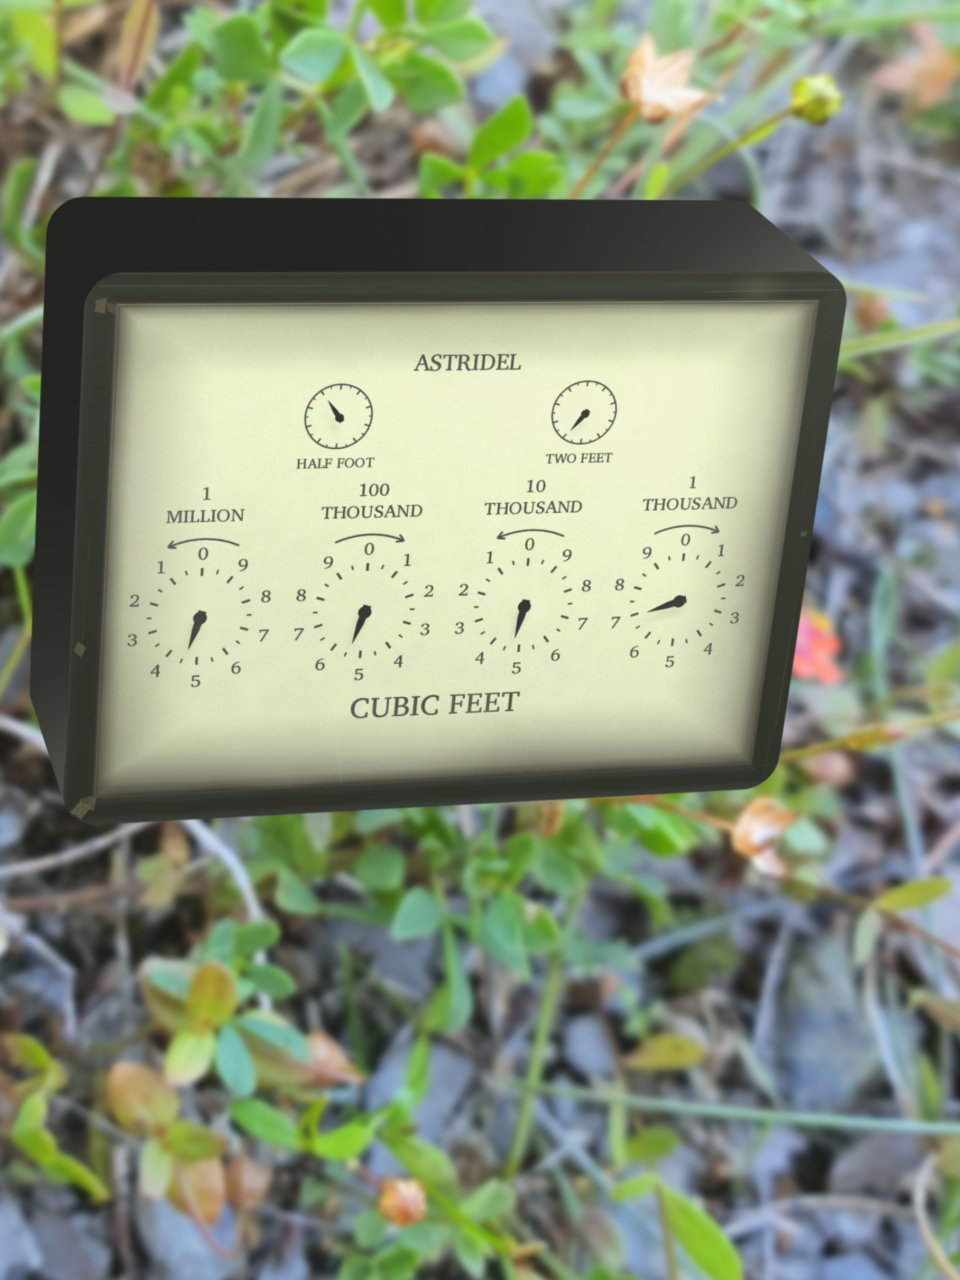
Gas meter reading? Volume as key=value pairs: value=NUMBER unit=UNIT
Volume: value=454700 unit=ft³
